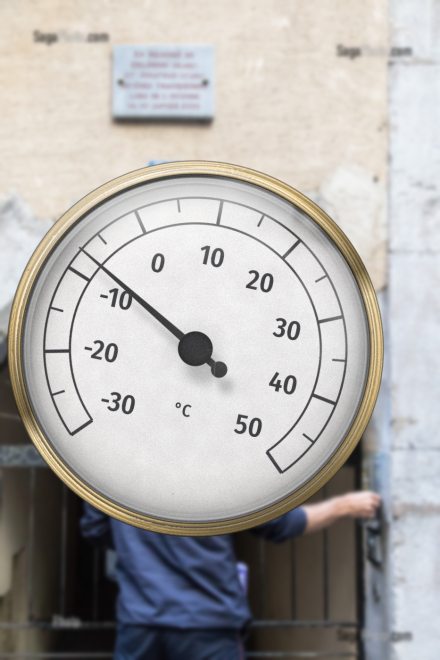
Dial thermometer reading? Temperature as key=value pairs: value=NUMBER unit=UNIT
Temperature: value=-7.5 unit=°C
